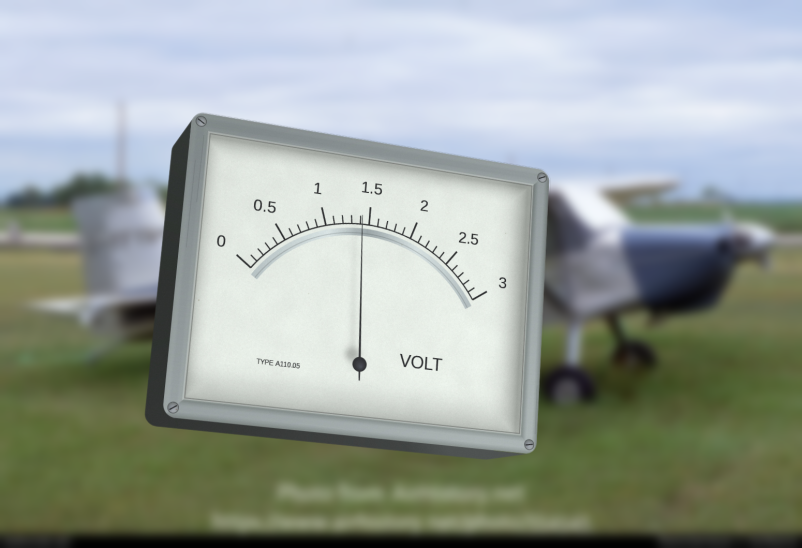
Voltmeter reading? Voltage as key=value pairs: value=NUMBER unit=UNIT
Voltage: value=1.4 unit=V
